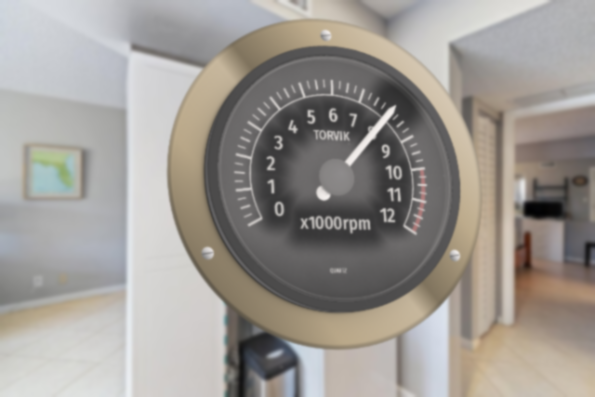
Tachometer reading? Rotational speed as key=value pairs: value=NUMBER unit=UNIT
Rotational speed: value=8000 unit=rpm
